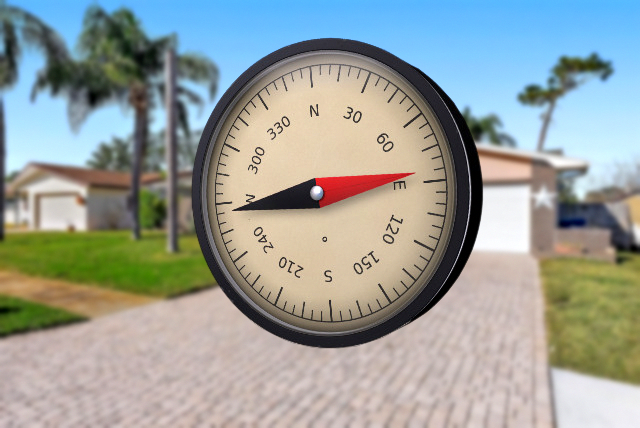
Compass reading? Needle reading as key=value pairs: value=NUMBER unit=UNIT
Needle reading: value=85 unit=°
